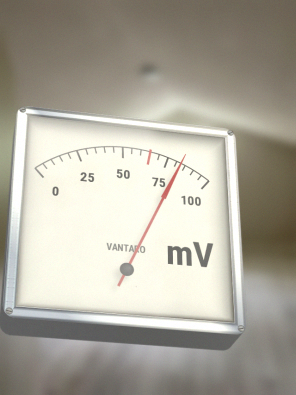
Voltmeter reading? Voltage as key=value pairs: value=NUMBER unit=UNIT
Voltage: value=82.5 unit=mV
